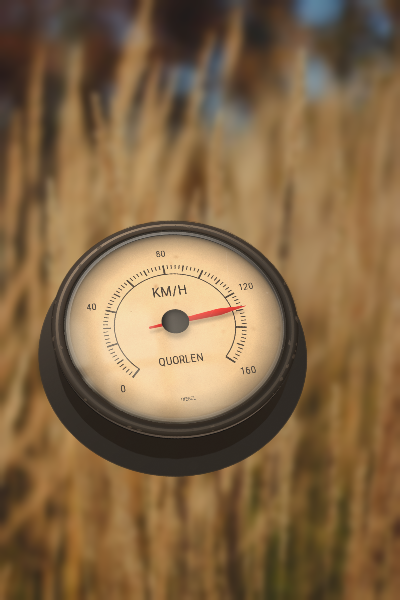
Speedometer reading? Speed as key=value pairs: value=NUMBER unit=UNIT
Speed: value=130 unit=km/h
